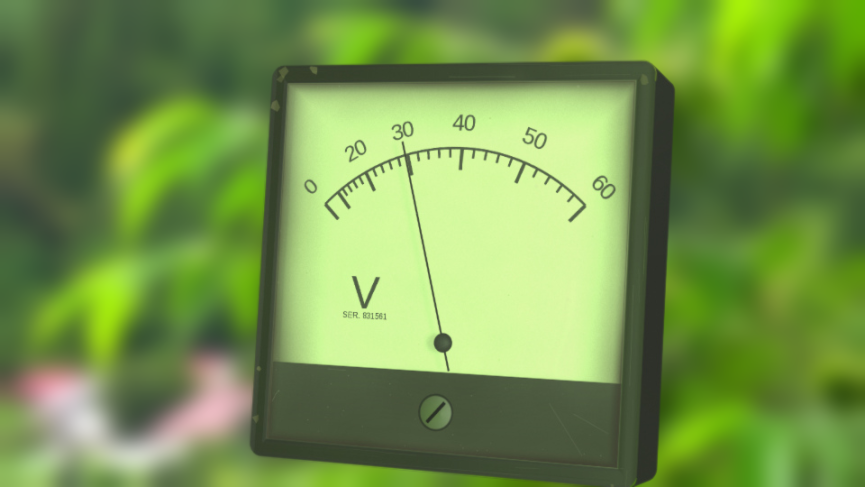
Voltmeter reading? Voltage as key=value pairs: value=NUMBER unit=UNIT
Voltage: value=30 unit=V
